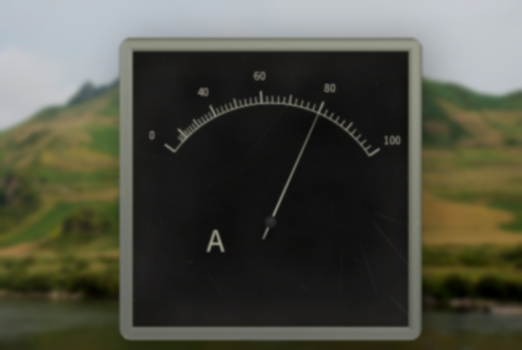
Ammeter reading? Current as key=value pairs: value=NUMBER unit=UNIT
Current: value=80 unit=A
